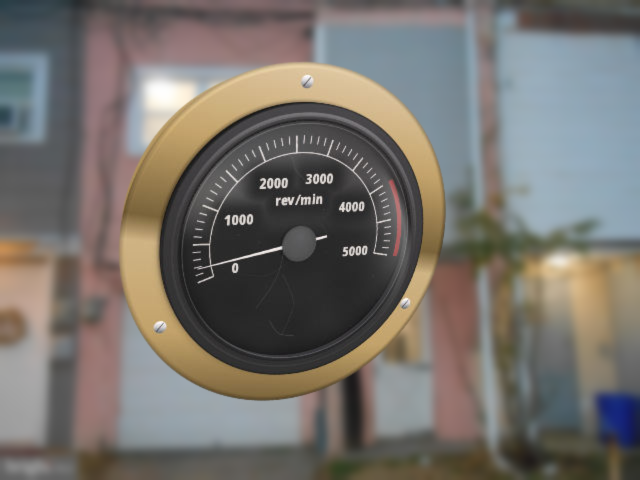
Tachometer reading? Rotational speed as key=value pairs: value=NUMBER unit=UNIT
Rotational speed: value=200 unit=rpm
